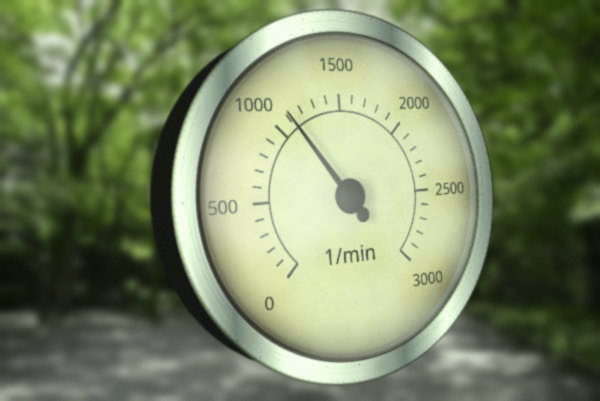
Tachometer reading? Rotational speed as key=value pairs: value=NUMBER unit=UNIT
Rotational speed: value=1100 unit=rpm
